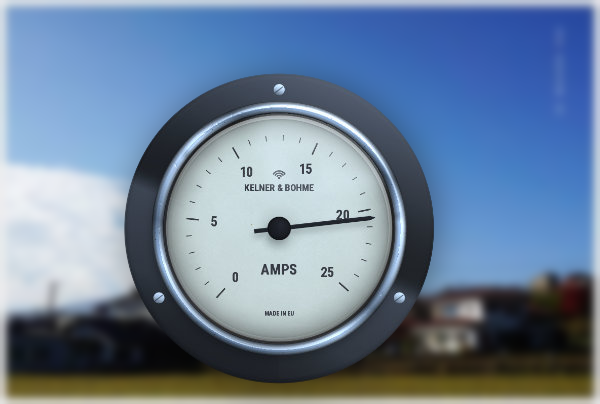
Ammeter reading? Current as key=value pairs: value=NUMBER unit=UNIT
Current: value=20.5 unit=A
